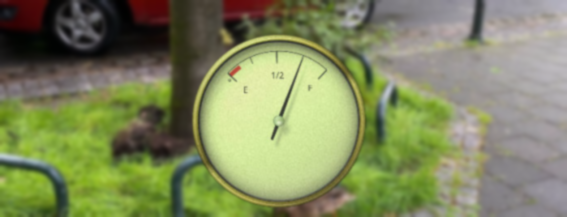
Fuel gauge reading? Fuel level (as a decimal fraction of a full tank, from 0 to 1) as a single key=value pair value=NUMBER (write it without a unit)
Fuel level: value=0.75
